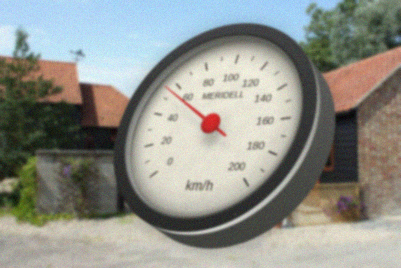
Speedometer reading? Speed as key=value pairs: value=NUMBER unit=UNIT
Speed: value=55 unit=km/h
